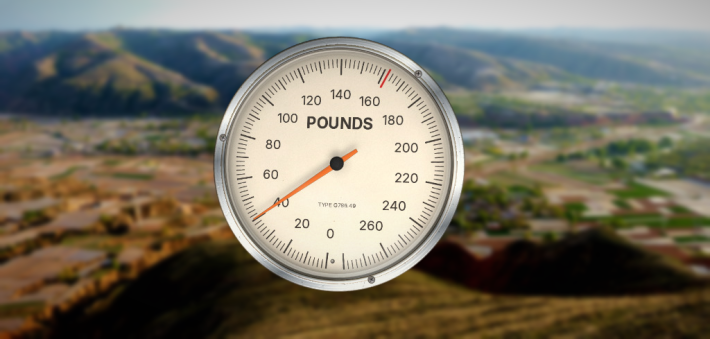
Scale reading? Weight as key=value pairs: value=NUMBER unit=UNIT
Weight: value=40 unit=lb
